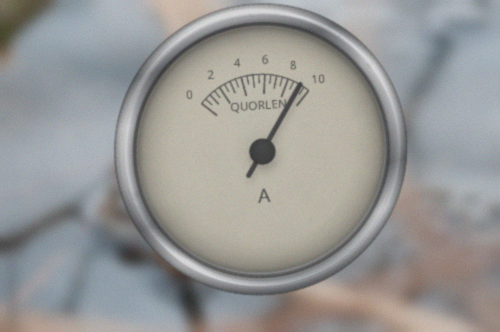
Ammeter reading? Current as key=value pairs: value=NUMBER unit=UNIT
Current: value=9 unit=A
